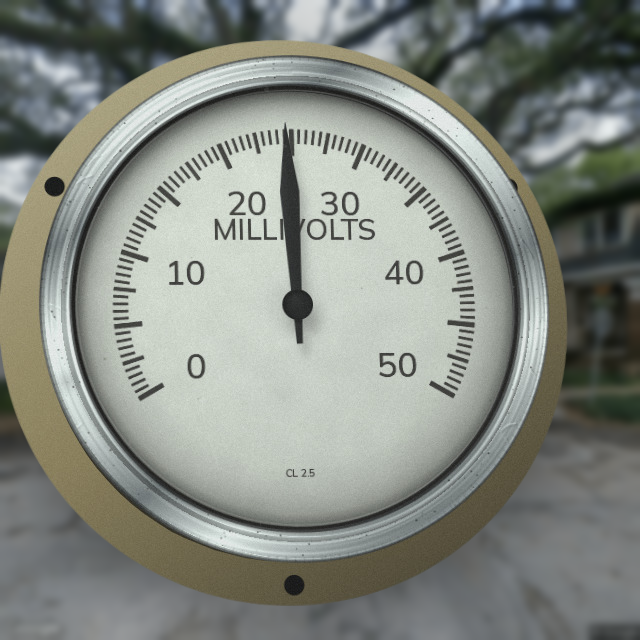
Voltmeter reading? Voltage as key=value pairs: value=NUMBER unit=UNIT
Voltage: value=24.5 unit=mV
